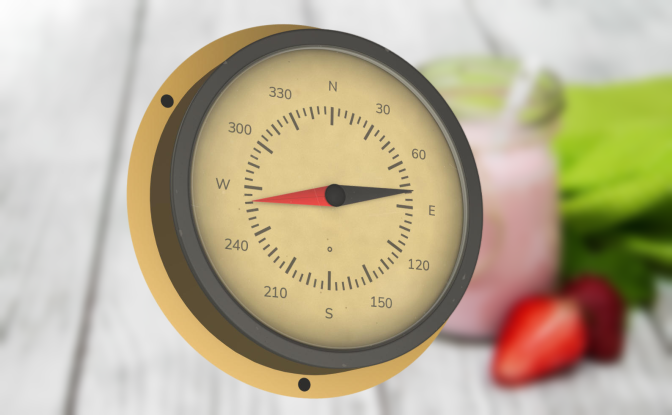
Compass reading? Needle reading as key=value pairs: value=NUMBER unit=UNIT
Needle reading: value=260 unit=°
